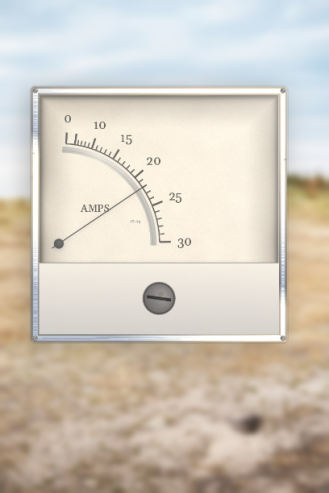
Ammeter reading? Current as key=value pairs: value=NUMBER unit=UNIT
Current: value=22 unit=A
